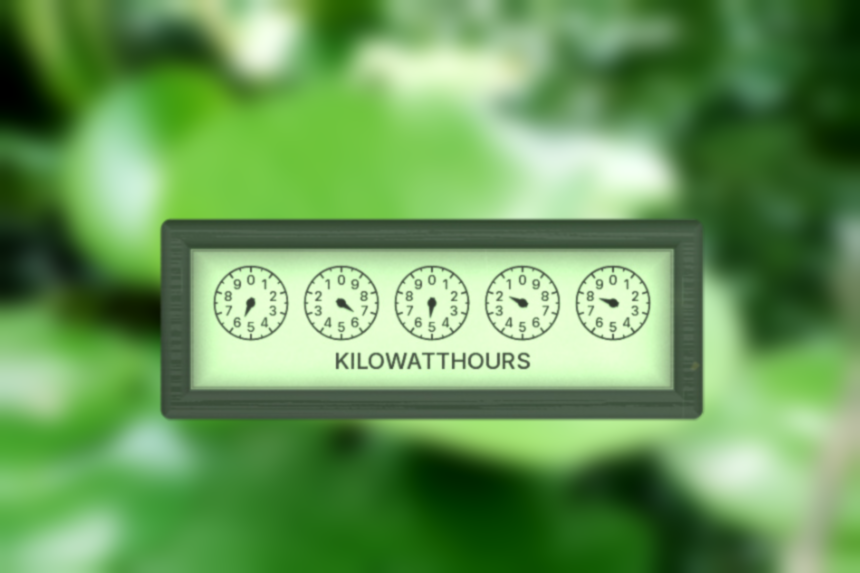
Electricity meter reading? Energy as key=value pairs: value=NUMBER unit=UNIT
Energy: value=56518 unit=kWh
